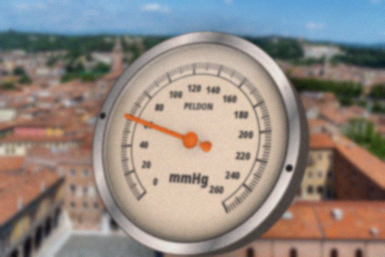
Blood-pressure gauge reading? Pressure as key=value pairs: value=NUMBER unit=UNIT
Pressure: value=60 unit=mmHg
